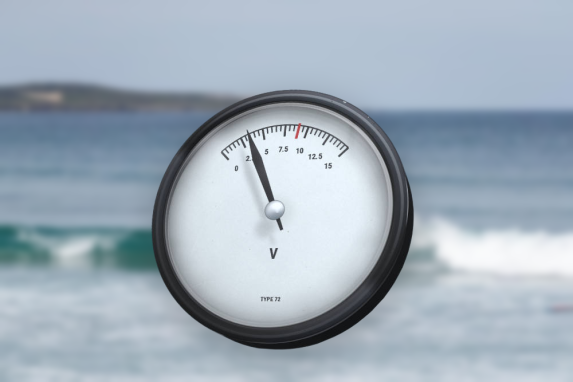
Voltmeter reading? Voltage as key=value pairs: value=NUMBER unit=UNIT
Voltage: value=3.5 unit=V
